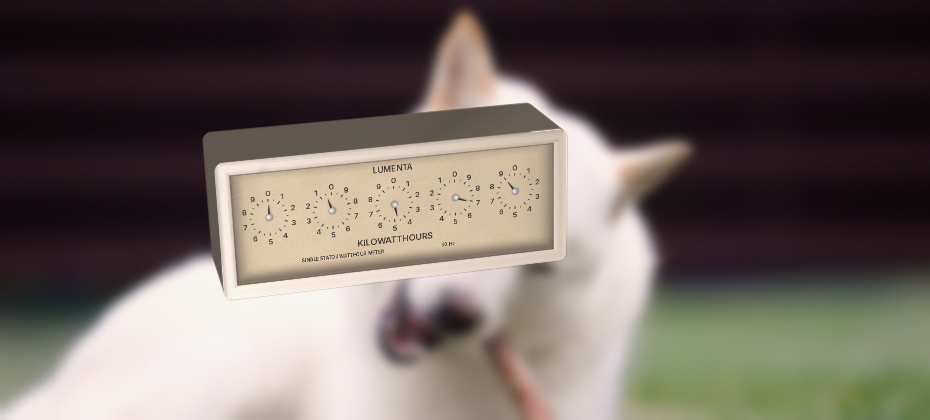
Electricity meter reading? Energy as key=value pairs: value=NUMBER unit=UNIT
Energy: value=469 unit=kWh
